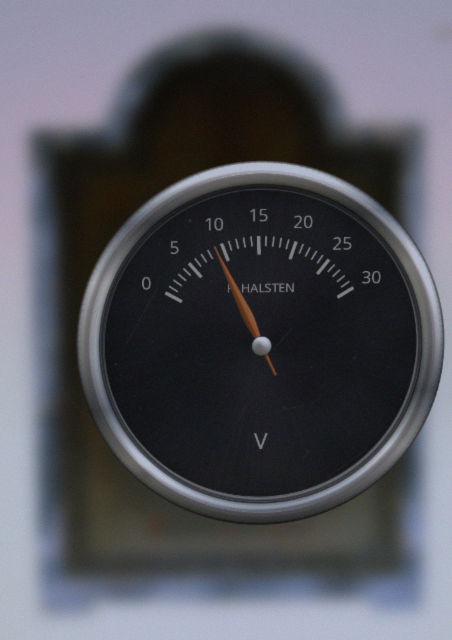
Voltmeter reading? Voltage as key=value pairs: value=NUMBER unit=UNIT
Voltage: value=9 unit=V
